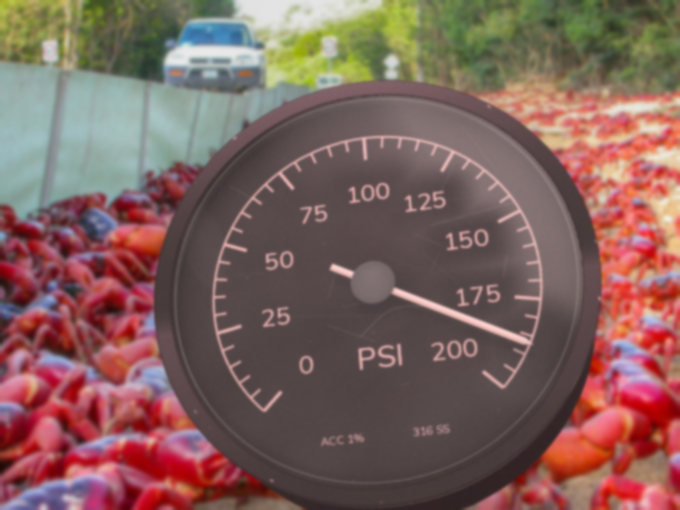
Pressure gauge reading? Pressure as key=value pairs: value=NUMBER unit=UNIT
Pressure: value=187.5 unit=psi
